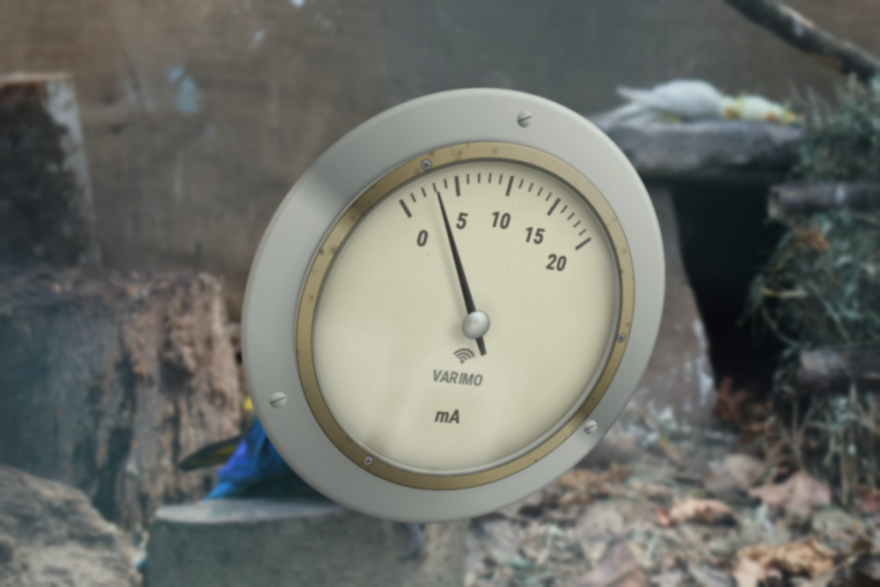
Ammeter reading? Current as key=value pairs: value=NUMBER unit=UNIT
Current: value=3 unit=mA
